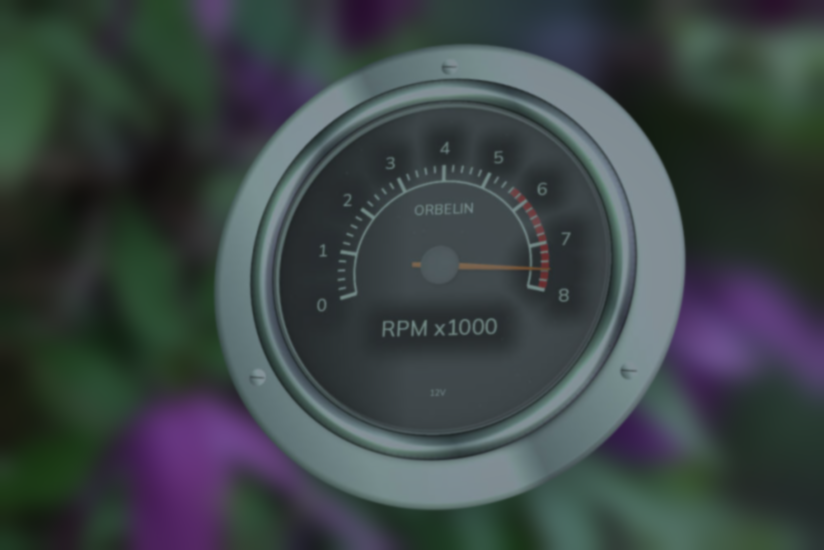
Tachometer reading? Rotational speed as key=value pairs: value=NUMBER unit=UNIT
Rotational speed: value=7600 unit=rpm
